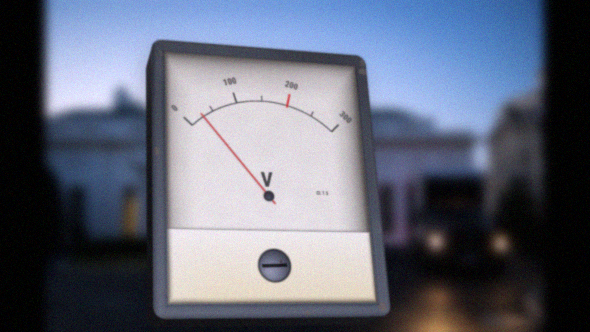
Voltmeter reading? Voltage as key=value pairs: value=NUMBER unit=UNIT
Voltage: value=25 unit=V
